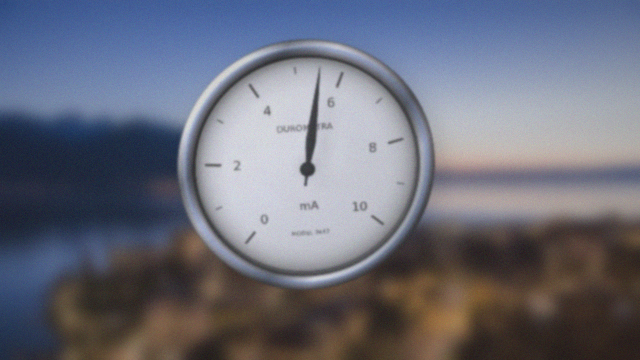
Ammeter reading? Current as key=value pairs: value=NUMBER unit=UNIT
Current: value=5.5 unit=mA
